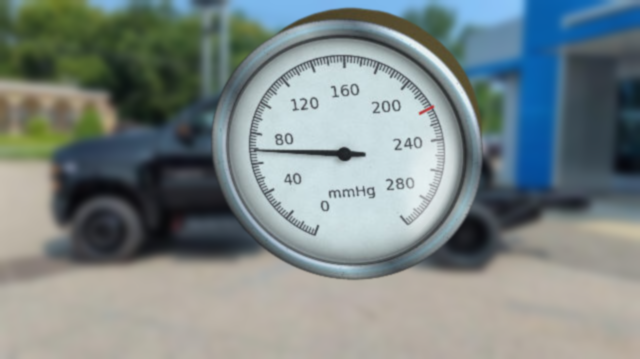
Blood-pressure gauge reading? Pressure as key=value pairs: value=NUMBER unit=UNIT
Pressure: value=70 unit=mmHg
